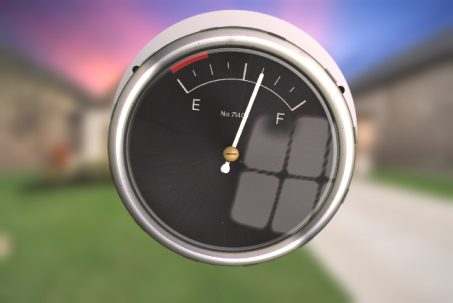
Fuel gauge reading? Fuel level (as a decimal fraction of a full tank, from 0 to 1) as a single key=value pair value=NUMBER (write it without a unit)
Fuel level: value=0.625
